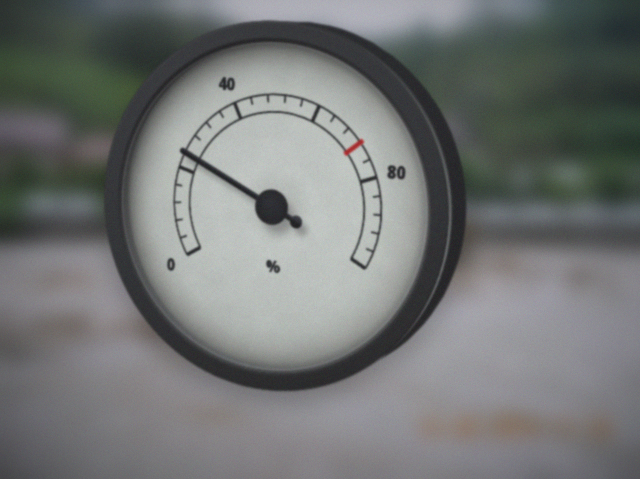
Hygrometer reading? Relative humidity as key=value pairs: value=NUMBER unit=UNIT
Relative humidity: value=24 unit=%
